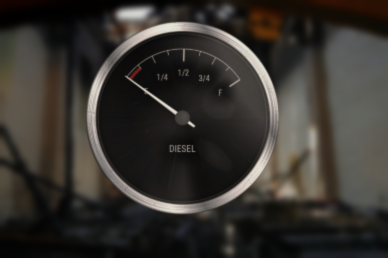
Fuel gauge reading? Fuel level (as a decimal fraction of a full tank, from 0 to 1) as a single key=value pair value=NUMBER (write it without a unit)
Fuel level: value=0
